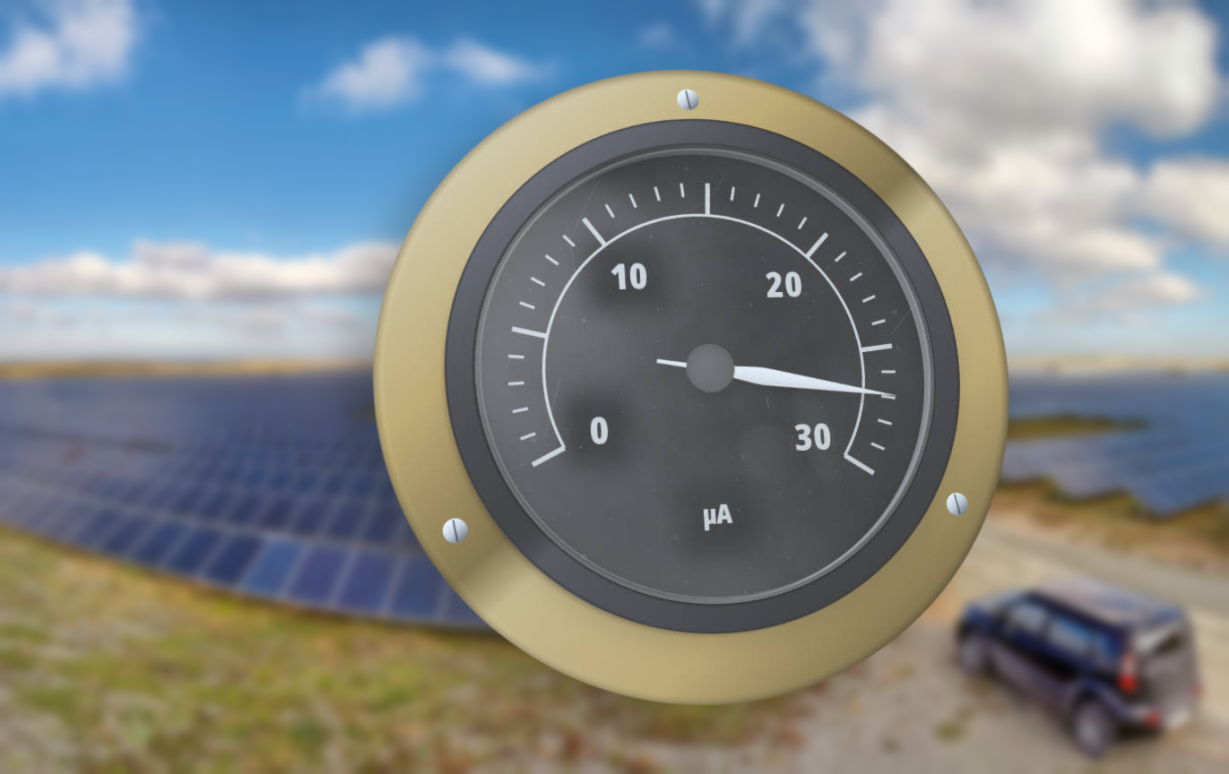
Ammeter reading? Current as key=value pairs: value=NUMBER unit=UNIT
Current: value=27 unit=µA
